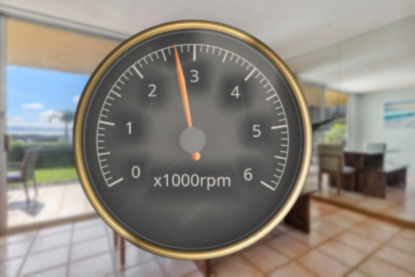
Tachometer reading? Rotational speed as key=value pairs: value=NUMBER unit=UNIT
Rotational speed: value=2700 unit=rpm
